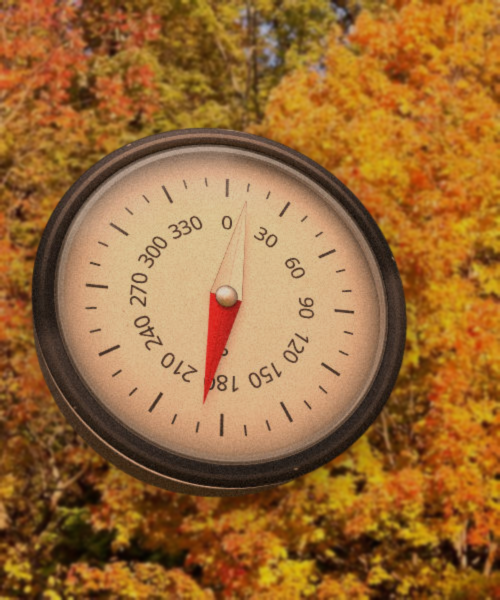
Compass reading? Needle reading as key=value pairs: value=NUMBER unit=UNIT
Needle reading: value=190 unit=°
